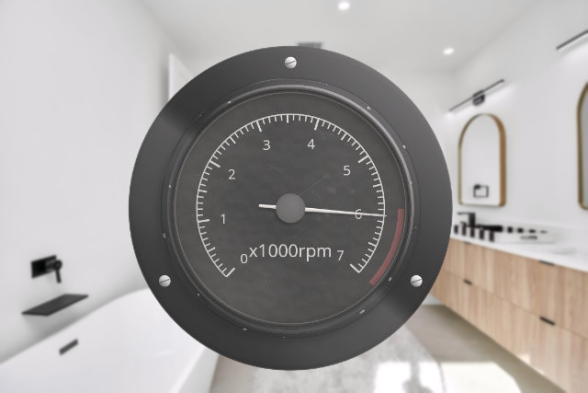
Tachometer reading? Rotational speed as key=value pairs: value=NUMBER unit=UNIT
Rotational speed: value=6000 unit=rpm
